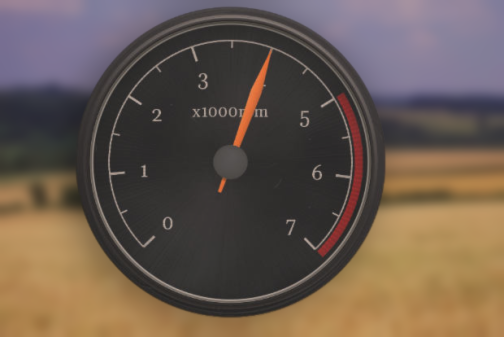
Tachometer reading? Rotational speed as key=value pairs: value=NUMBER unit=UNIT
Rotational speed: value=4000 unit=rpm
